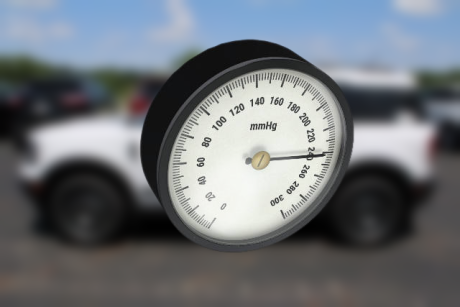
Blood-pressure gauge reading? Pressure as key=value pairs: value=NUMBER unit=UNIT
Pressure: value=240 unit=mmHg
